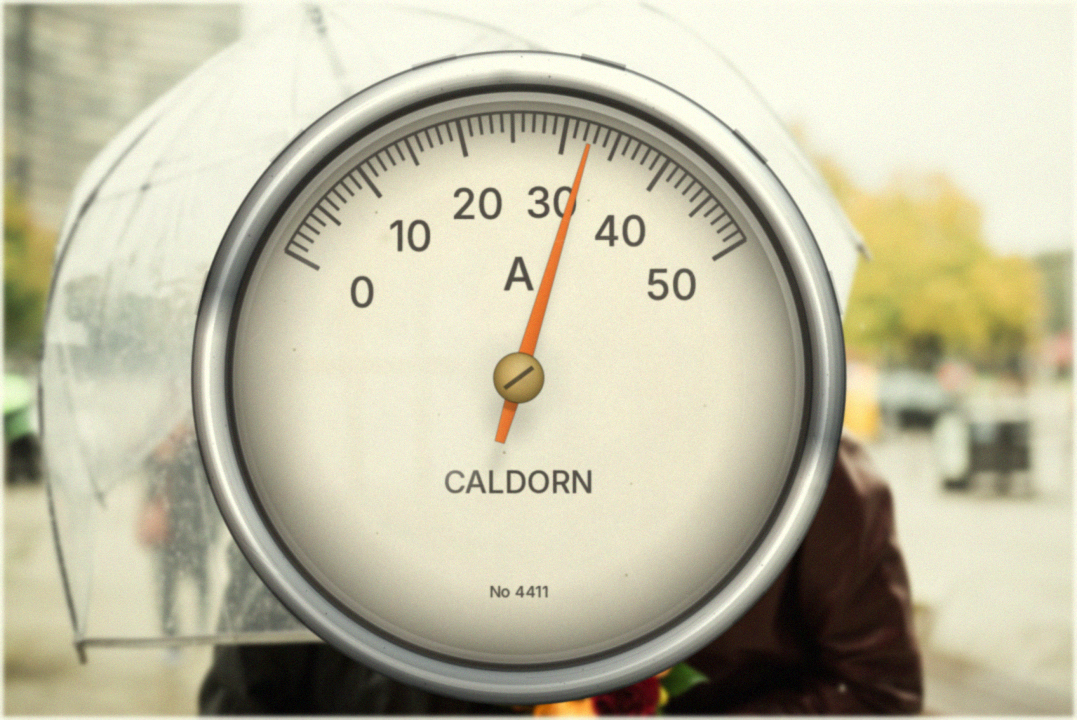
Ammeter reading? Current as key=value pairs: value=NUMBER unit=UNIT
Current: value=32.5 unit=A
